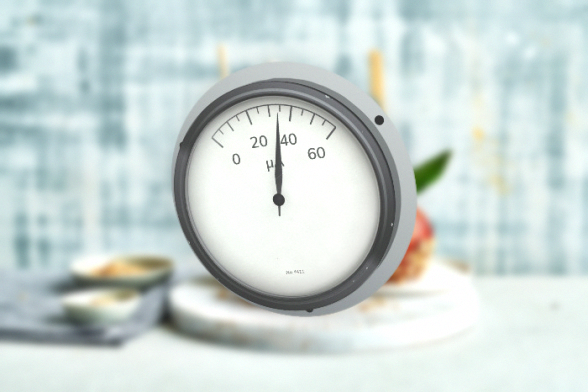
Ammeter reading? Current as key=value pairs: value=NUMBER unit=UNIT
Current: value=35 unit=µA
